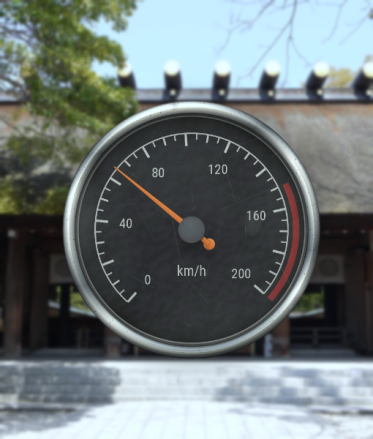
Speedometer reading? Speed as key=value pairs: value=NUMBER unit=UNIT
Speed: value=65 unit=km/h
